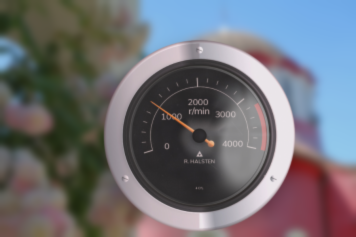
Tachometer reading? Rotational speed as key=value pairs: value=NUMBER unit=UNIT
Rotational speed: value=1000 unit=rpm
